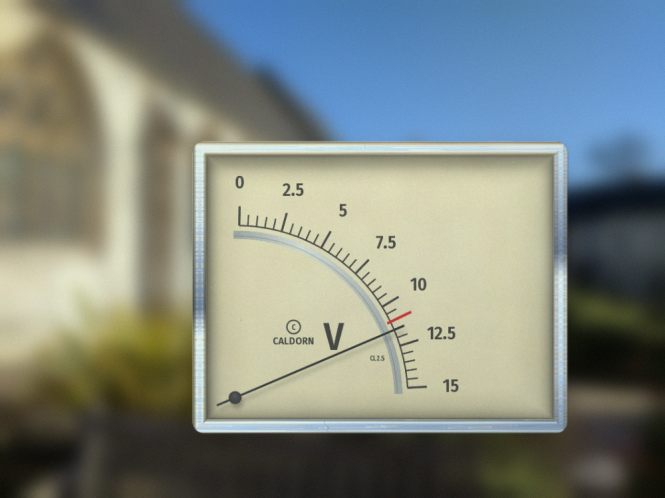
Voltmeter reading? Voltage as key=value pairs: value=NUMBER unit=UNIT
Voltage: value=11.5 unit=V
